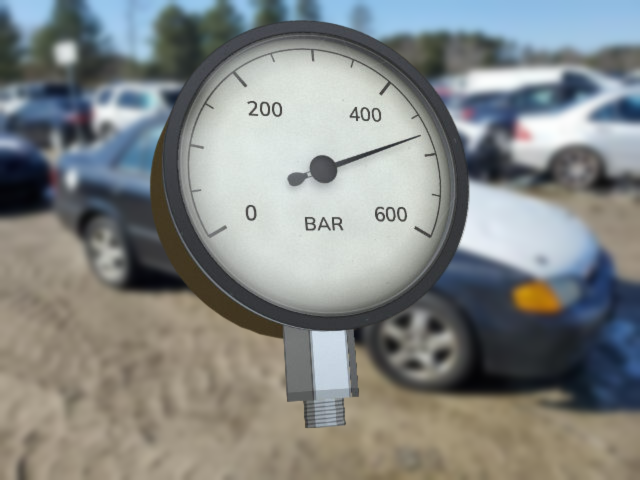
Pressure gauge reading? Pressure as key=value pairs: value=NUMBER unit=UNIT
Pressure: value=475 unit=bar
